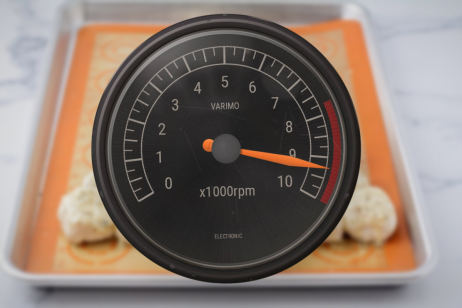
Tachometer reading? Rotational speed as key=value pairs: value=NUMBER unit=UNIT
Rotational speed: value=9250 unit=rpm
